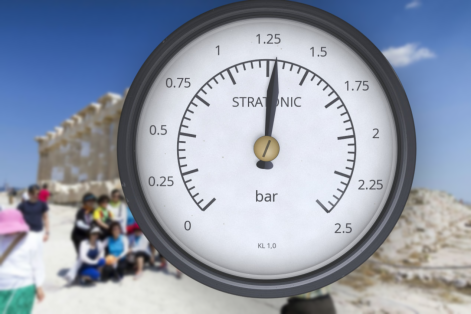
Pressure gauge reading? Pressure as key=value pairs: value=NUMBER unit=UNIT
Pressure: value=1.3 unit=bar
